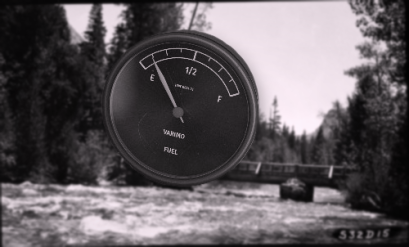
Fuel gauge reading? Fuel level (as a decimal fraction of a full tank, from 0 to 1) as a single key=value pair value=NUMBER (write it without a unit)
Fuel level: value=0.125
